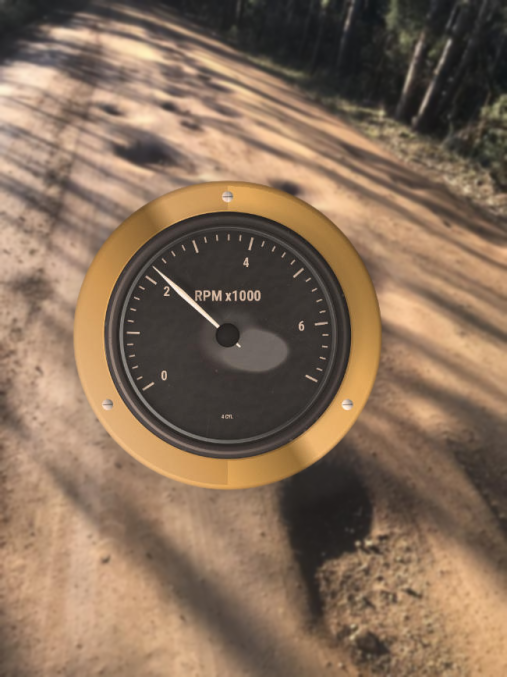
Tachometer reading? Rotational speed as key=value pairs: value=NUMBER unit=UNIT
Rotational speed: value=2200 unit=rpm
